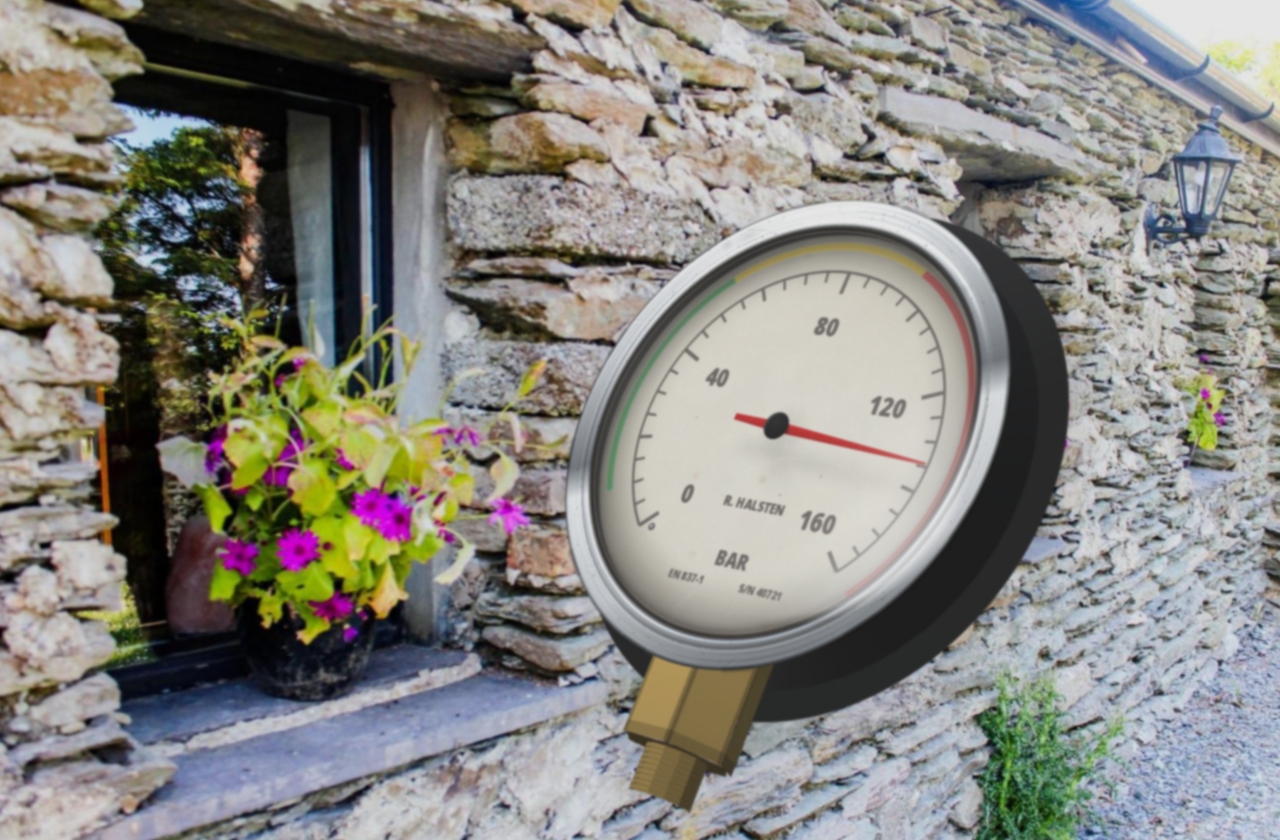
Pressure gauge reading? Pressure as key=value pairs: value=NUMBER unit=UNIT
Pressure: value=135 unit=bar
